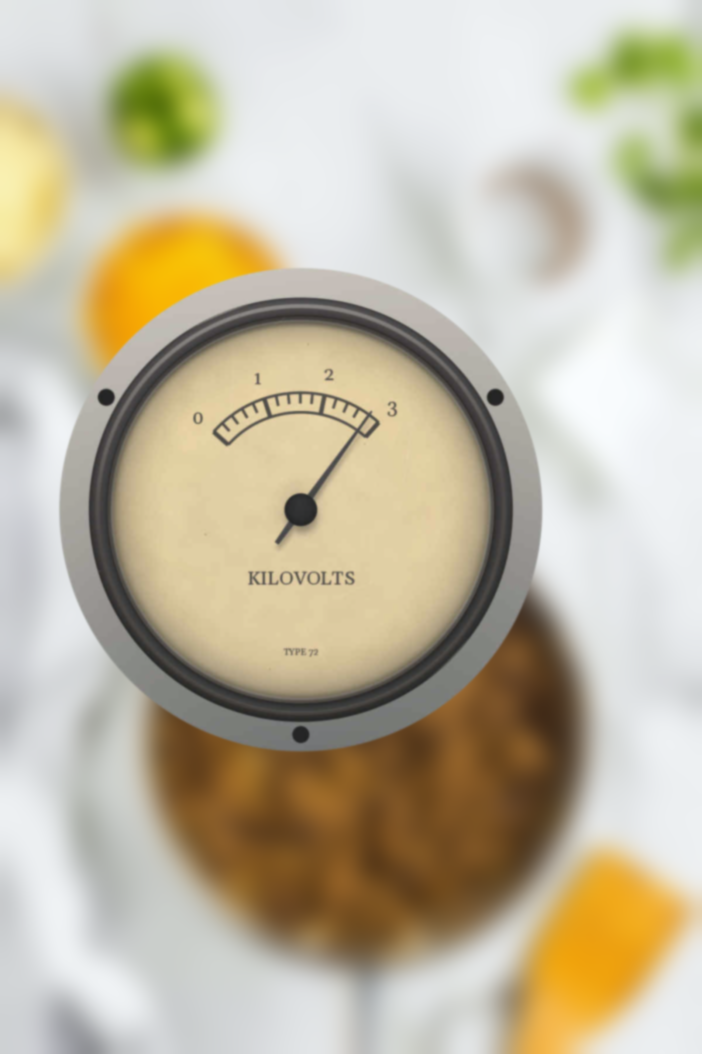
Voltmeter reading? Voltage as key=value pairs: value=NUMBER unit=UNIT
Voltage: value=2.8 unit=kV
